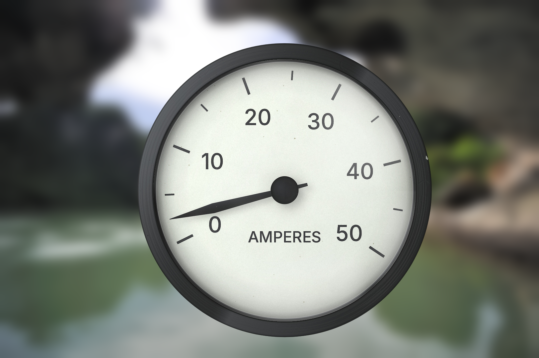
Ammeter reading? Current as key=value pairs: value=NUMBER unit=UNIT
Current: value=2.5 unit=A
